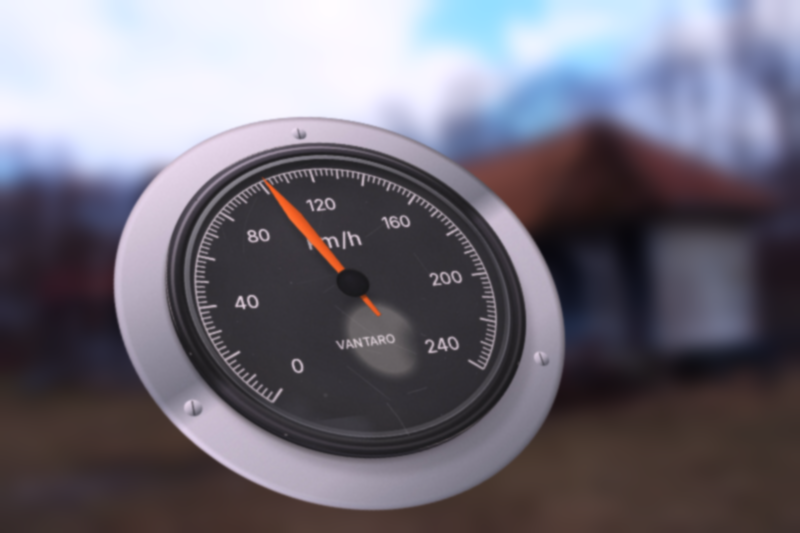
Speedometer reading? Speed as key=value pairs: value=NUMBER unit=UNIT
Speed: value=100 unit=km/h
